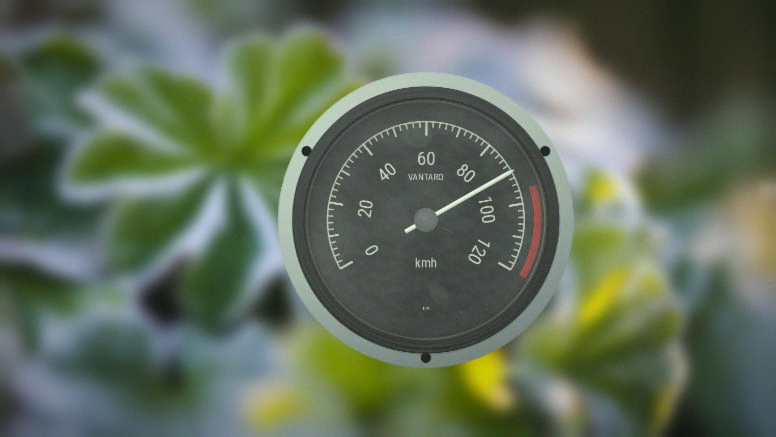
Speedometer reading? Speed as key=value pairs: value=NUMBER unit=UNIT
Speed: value=90 unit=km/h
